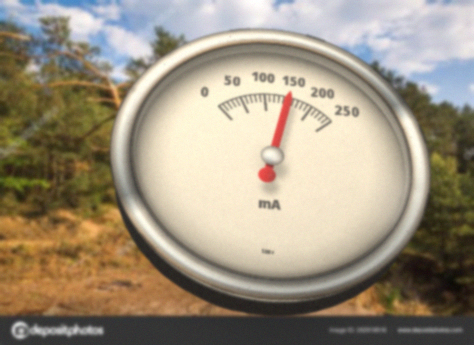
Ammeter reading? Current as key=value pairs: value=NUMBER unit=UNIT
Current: value=150 unit=mA
